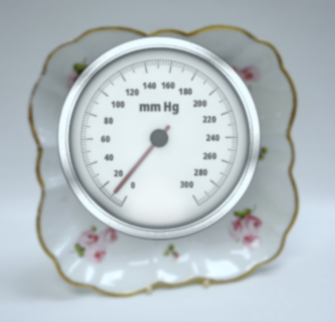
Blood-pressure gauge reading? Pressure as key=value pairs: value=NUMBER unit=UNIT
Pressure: value=10 unit=mmHg
